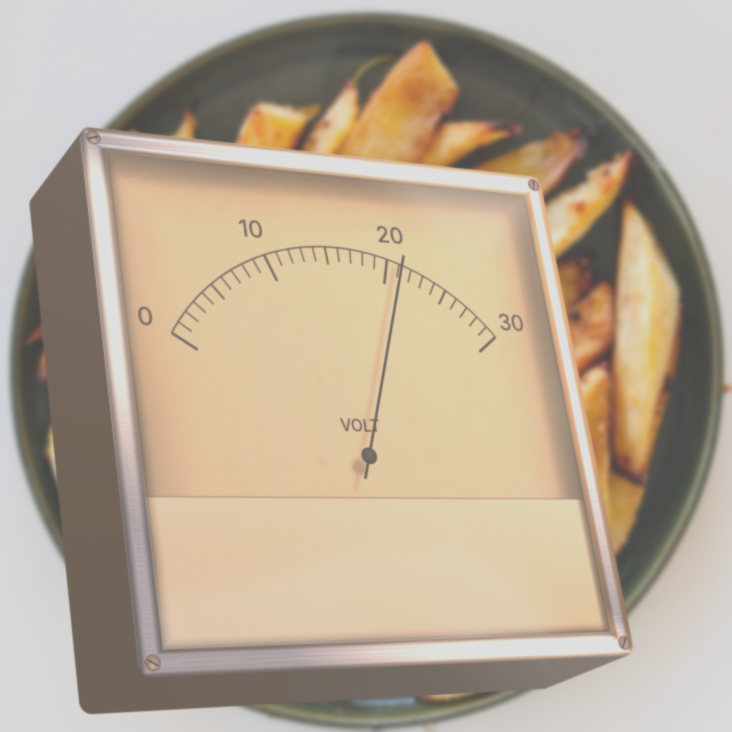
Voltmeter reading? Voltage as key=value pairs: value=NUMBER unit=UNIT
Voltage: value=21 unit=V
